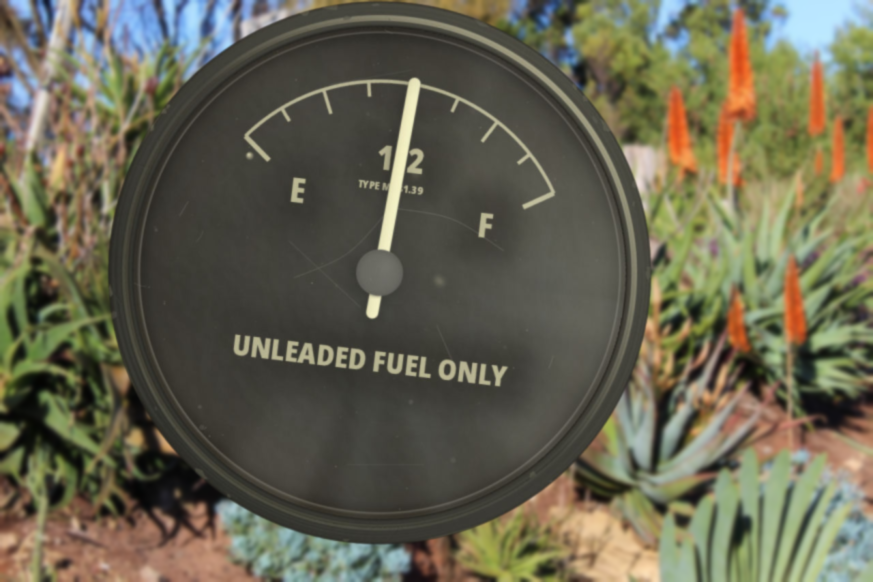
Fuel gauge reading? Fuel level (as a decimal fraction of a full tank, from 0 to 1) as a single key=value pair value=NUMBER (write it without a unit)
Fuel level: value=0.5
